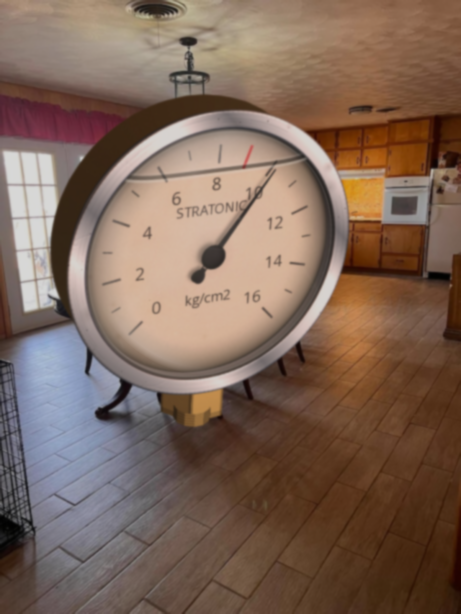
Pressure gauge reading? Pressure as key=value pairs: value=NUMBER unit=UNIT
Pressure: value=10 unit=kg/cm²
